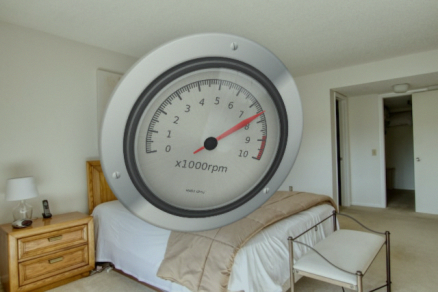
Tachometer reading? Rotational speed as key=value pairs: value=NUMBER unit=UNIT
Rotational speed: value=7500 unit=rpm
